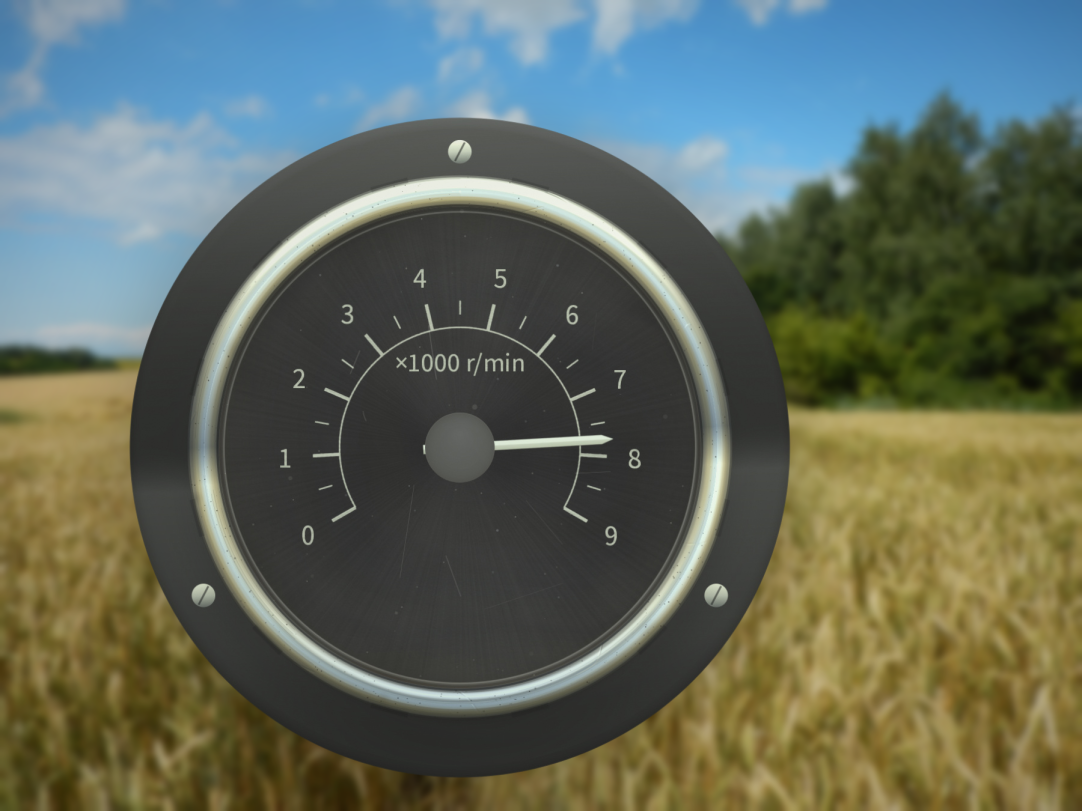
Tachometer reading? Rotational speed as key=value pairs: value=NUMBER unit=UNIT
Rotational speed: value=7750 unit=rpm
